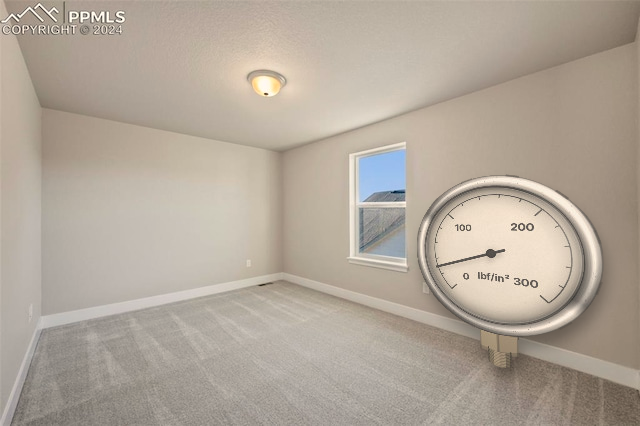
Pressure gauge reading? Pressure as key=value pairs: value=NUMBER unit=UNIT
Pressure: value=30 unit=psi
